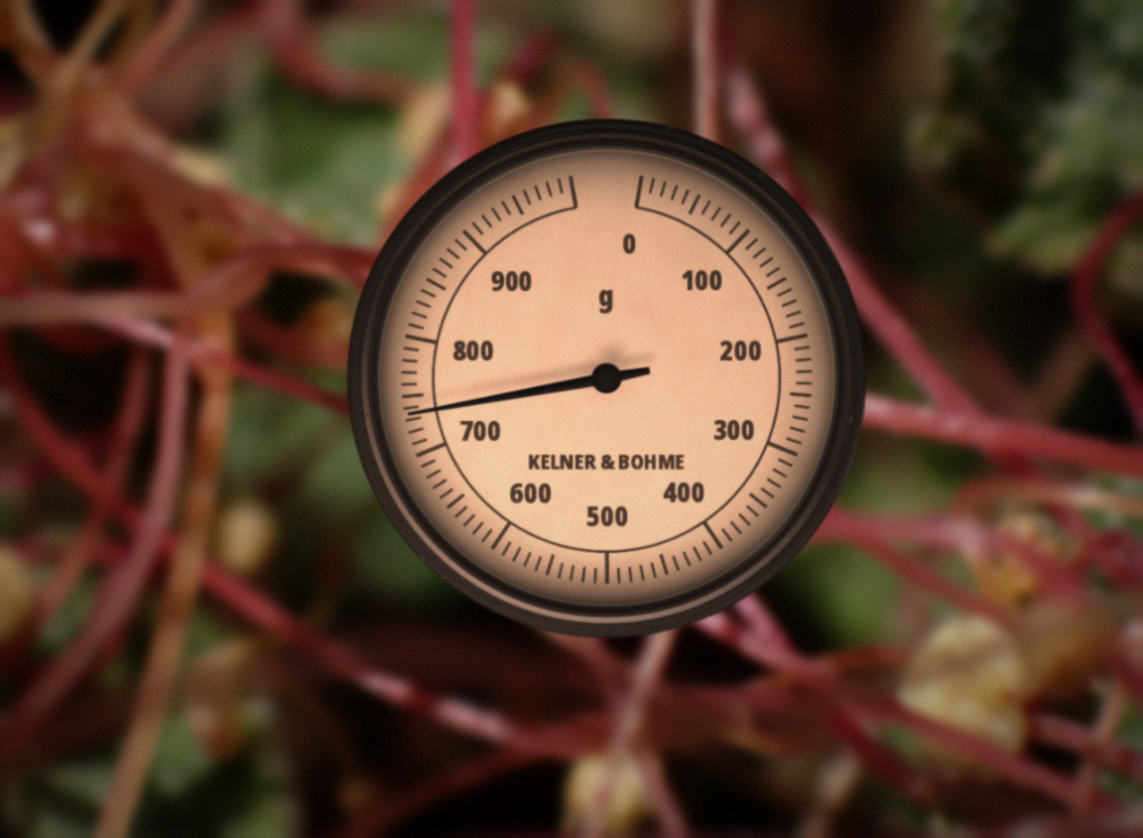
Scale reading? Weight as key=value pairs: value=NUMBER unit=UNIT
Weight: value=735 unit=g
